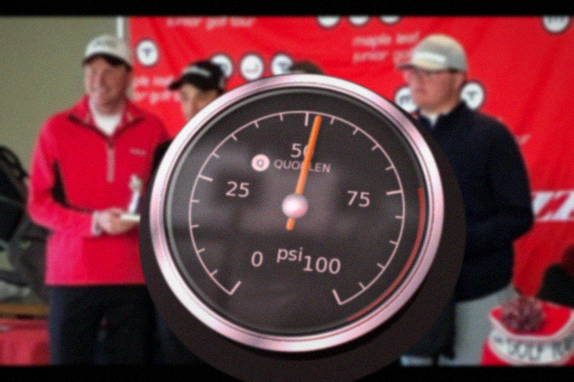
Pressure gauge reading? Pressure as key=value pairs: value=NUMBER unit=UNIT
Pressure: value=52.5 unit=psi
